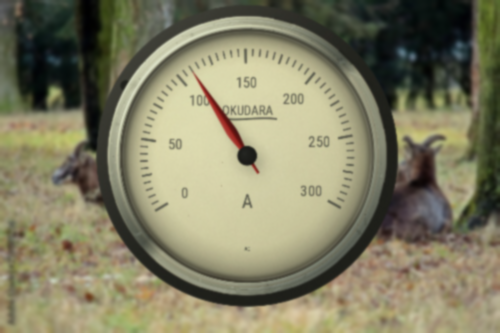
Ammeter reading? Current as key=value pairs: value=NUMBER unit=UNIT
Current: value=110 unit=A
